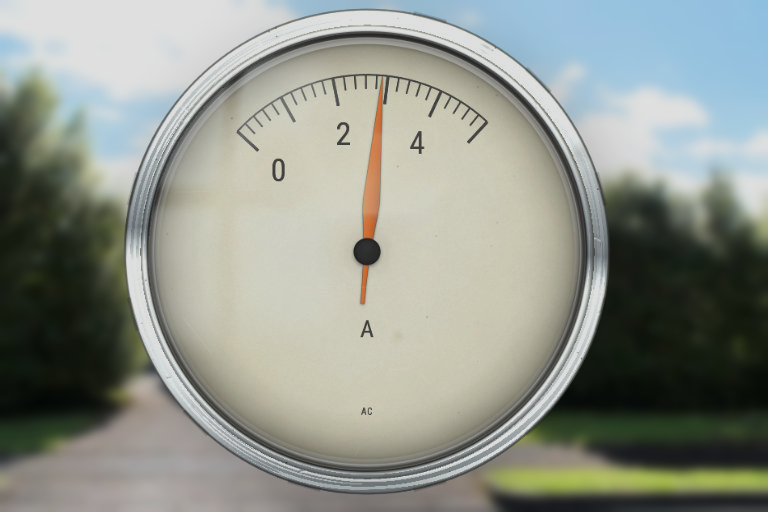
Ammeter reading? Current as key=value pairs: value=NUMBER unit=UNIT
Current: value=2.9 unit=A
